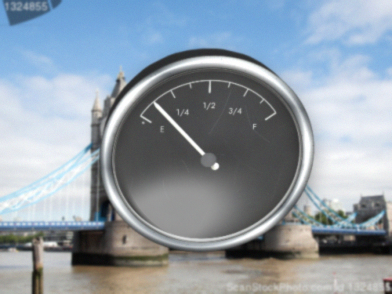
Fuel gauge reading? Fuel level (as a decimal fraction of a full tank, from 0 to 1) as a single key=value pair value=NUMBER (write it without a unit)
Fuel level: value=0.125
